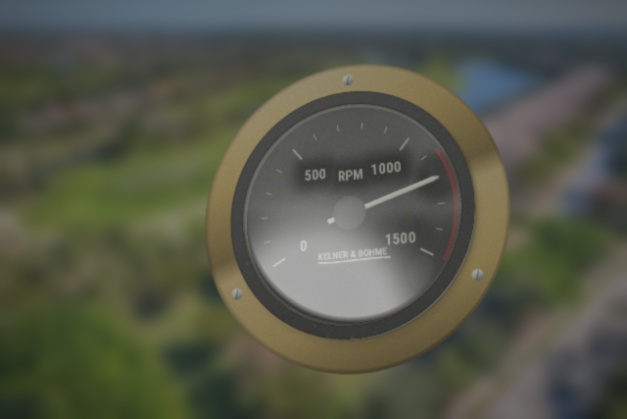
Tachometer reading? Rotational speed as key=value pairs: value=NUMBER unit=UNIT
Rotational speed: value=1200 unit=rpm
